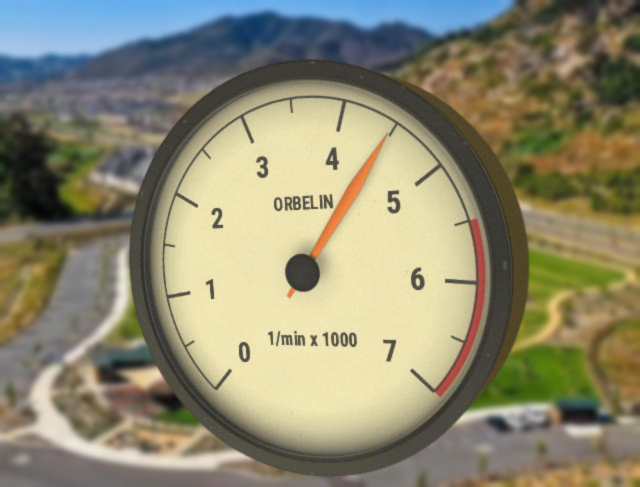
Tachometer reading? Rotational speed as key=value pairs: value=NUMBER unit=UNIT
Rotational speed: value=4500 unit=rpm
